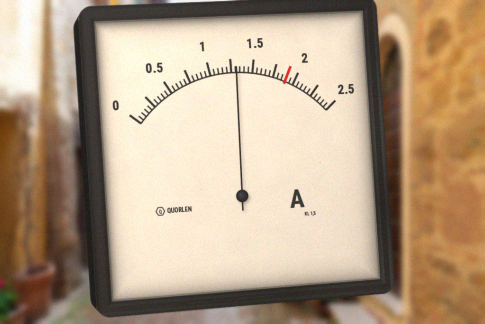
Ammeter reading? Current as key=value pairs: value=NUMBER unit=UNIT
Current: value=1.3 unit=A
